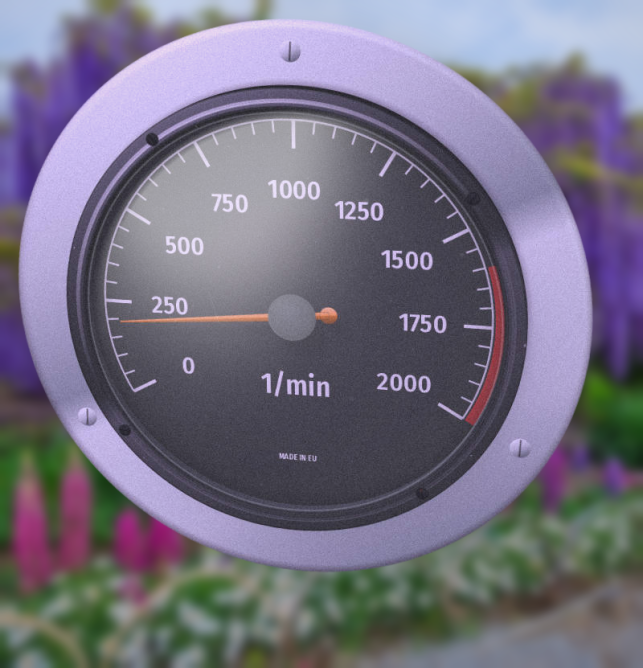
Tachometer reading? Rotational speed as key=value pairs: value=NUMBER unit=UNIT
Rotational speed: value=200 unit=rpm
